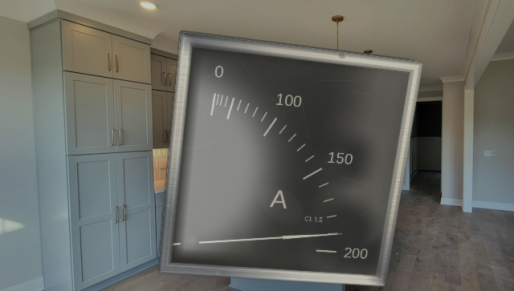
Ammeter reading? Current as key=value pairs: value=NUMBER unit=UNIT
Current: value=190 unit=A
